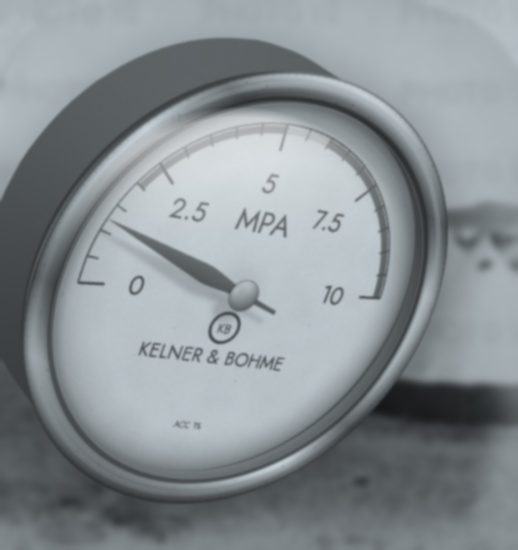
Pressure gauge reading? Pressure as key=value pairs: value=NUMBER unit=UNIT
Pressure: value=1.25 unit=MPa
